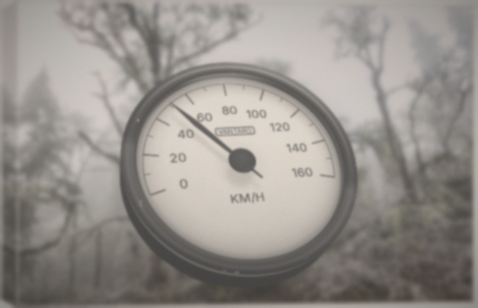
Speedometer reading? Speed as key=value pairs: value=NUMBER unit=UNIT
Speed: value=50 unit=km/h
